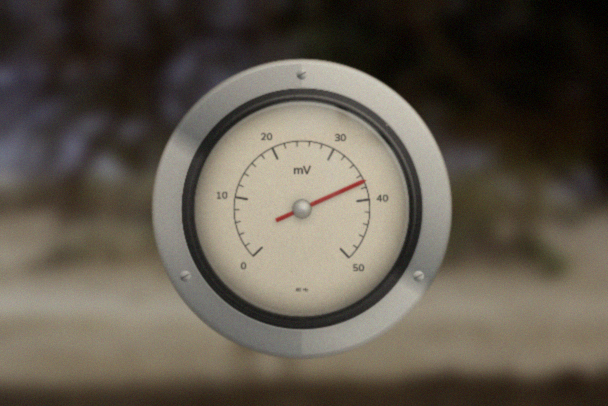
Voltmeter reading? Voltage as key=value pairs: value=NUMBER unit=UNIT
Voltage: value=37 unit=mV
